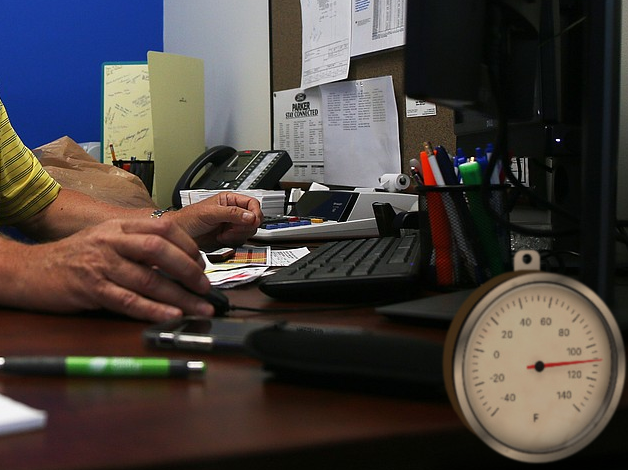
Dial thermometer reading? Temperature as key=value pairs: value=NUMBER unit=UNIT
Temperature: value=108 unit=°F
